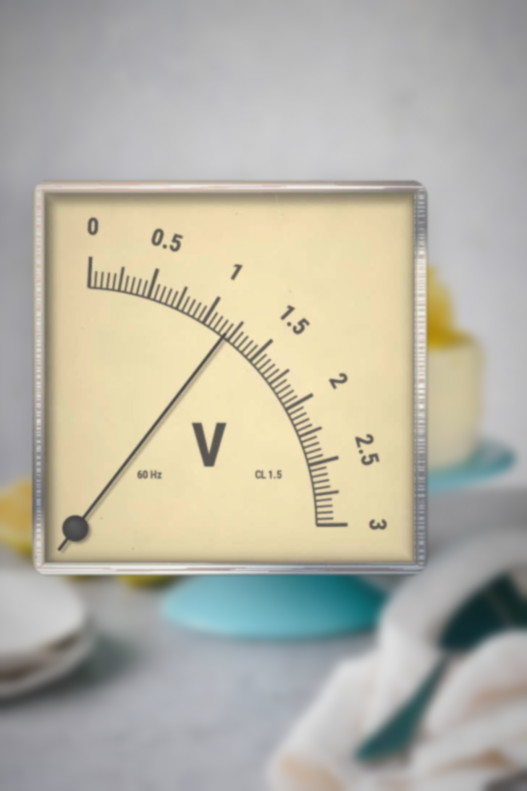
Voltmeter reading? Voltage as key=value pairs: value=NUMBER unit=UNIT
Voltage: value=1.2 unit=V
